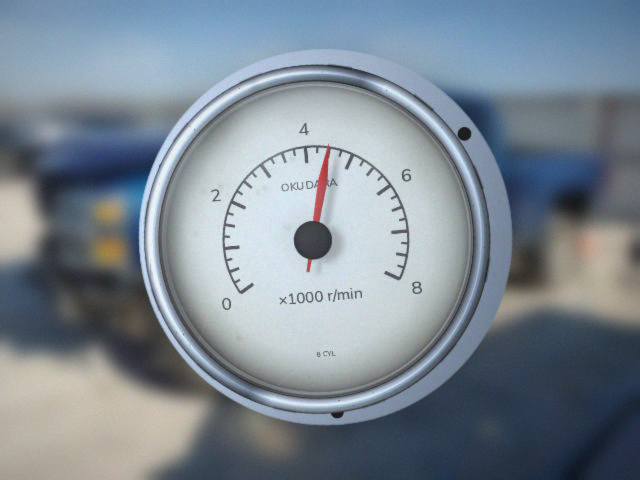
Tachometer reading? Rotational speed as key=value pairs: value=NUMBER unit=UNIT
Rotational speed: value=4500 unit=rpm
